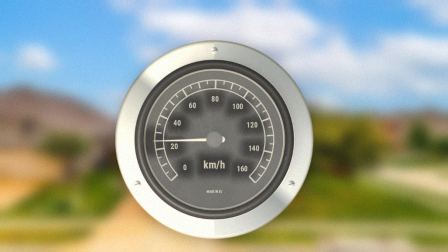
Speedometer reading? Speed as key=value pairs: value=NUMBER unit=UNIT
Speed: value=25 unit=km/h
